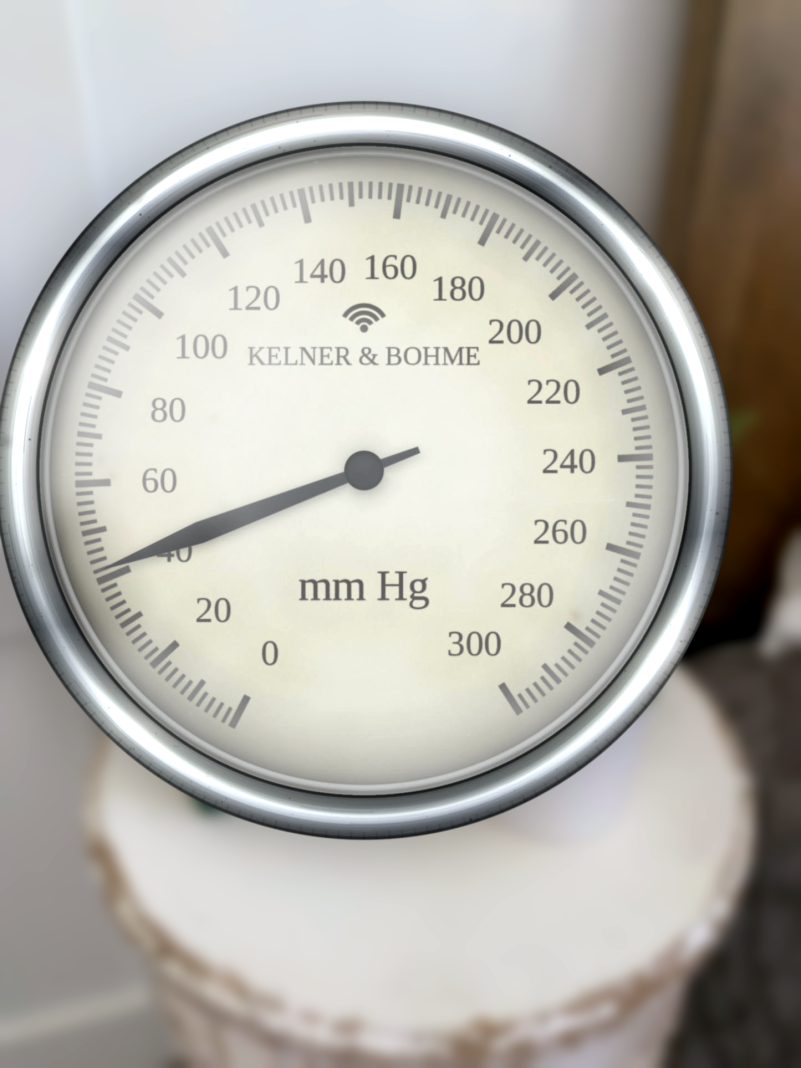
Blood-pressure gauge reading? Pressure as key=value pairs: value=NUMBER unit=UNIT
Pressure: value=42 unit=mmHg
